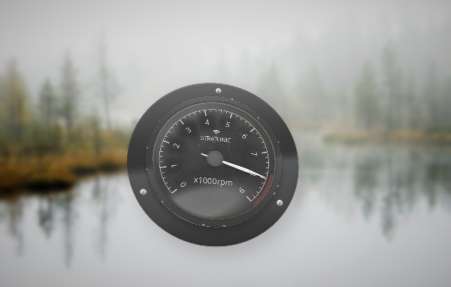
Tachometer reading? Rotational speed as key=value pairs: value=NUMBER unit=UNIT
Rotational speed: value=8000 unit=rpm
